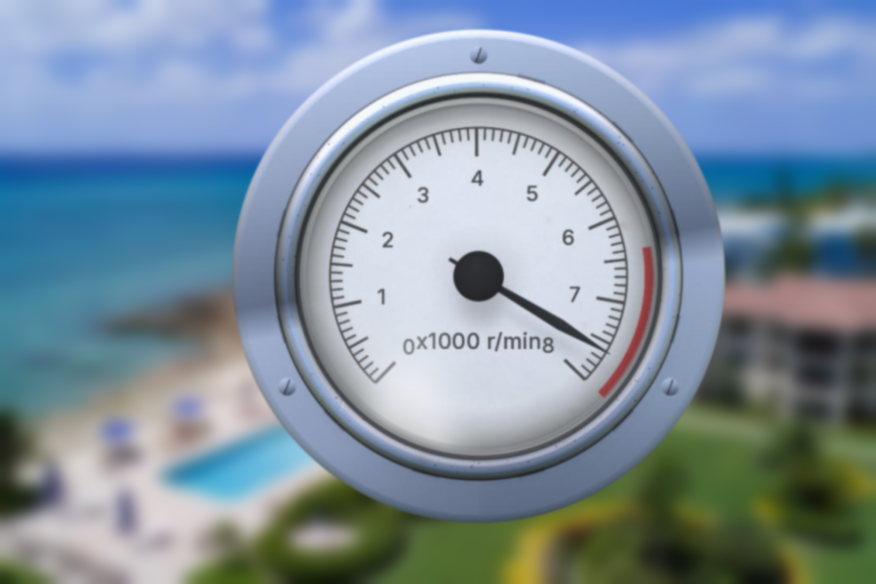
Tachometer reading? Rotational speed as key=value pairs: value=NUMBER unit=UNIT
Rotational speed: value=7600 unit=rpm
